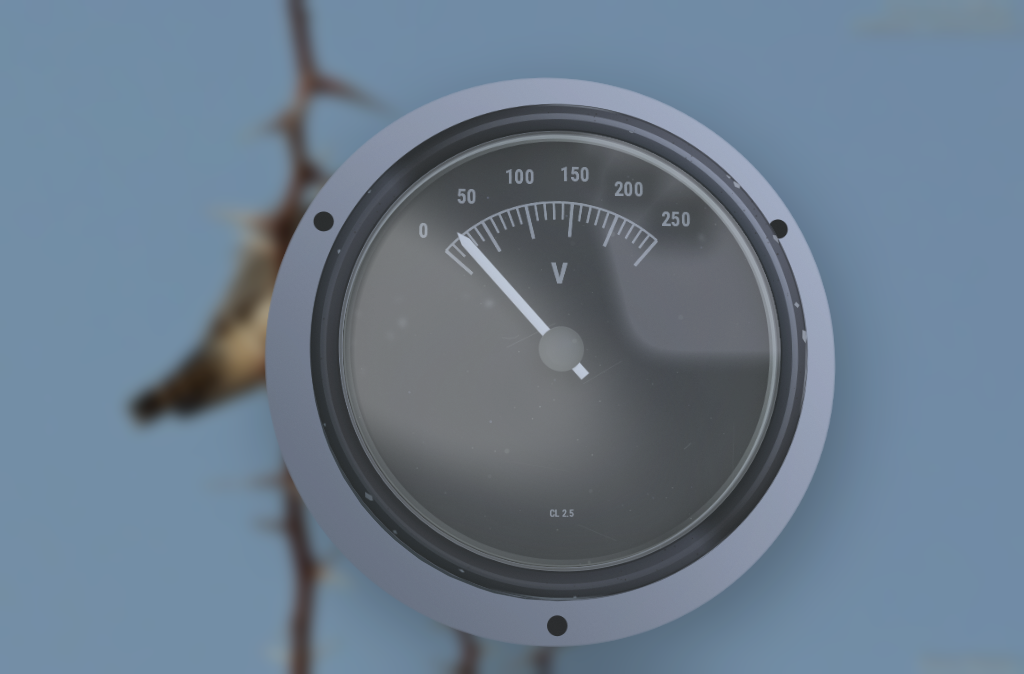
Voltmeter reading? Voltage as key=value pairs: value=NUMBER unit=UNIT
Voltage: value=20 unit=V
